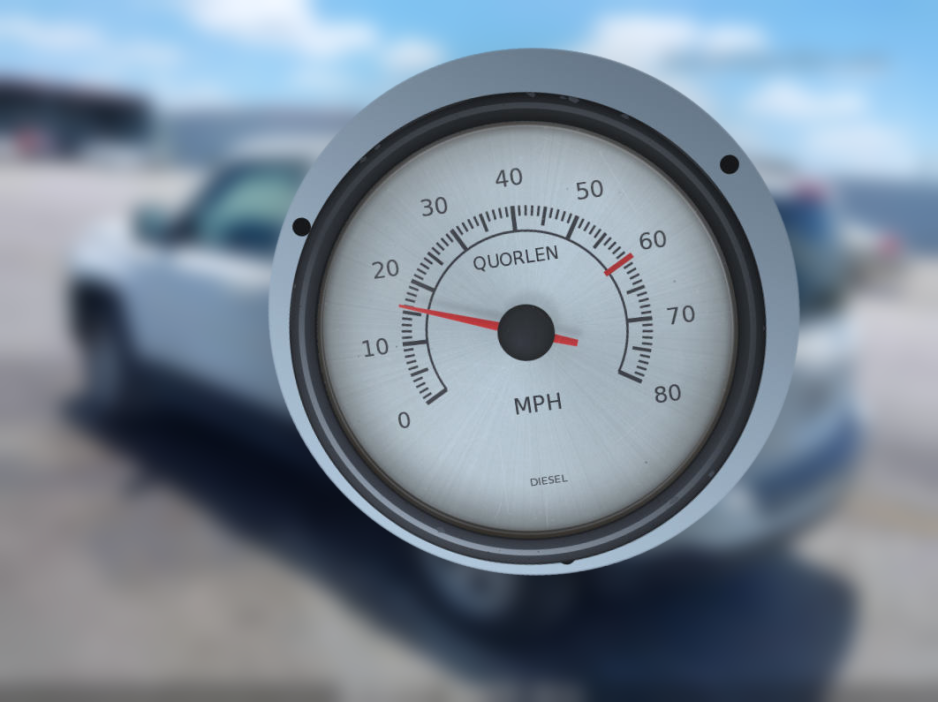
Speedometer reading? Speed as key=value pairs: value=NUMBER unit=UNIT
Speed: value=16 unit=mph
